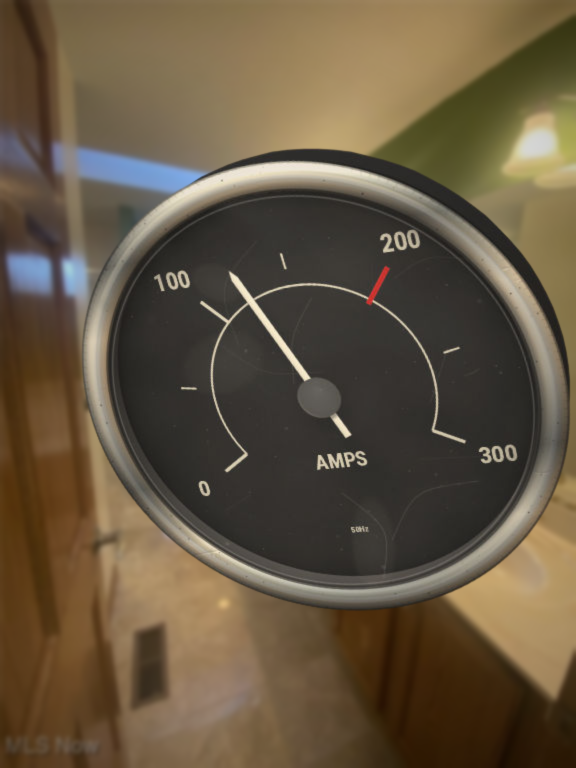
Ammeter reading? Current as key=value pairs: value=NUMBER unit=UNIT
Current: value=125 unit=A
